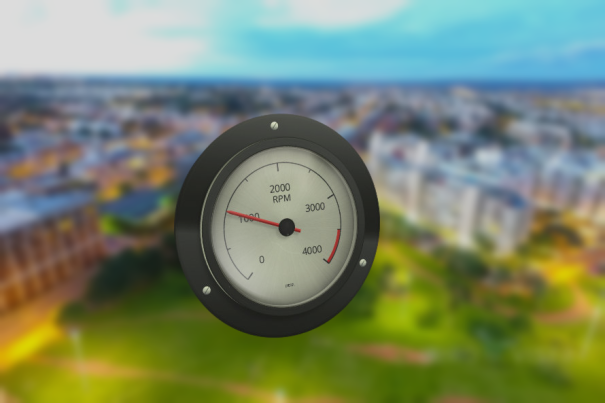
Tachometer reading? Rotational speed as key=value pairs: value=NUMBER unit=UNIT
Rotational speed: value=1000 unit=rpm
